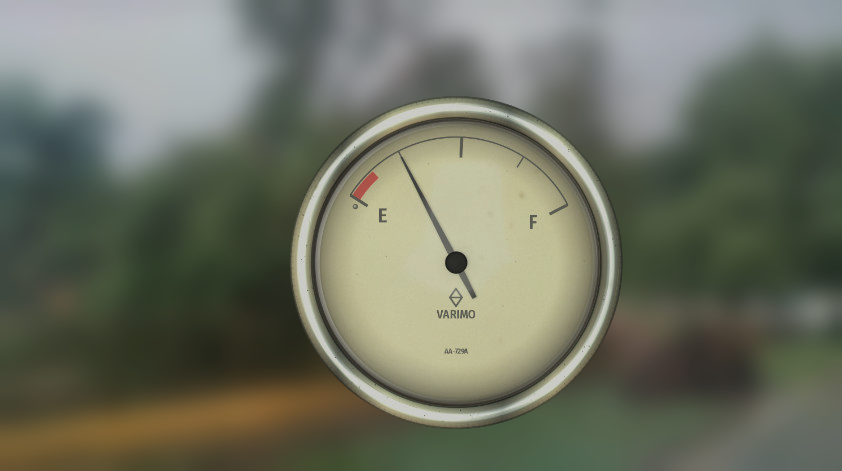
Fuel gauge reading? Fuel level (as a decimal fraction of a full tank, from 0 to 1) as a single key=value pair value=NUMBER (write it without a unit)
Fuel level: value=0.25
